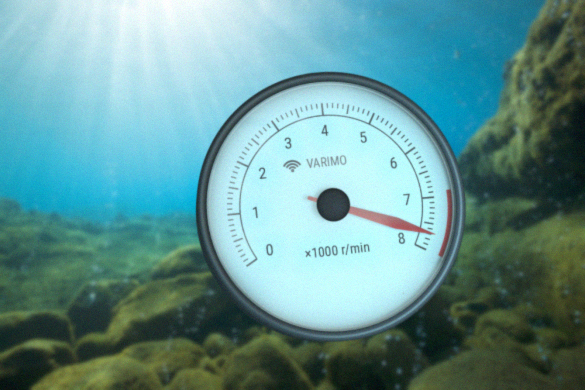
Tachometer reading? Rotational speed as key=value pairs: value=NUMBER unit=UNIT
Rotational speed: value=7700 unit=rpm
